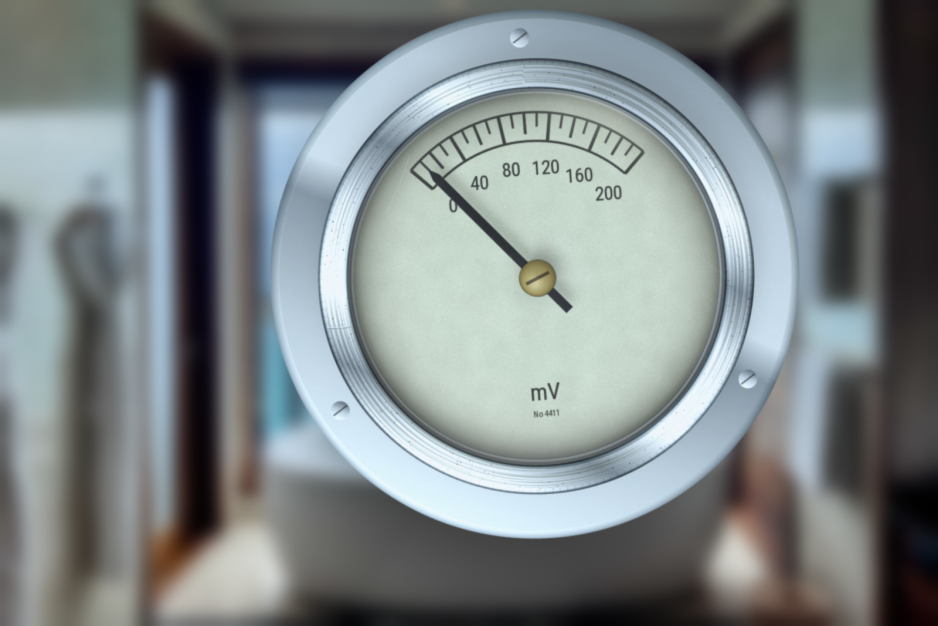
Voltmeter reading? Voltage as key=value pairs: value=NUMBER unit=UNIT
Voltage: value=10 unit=mV
